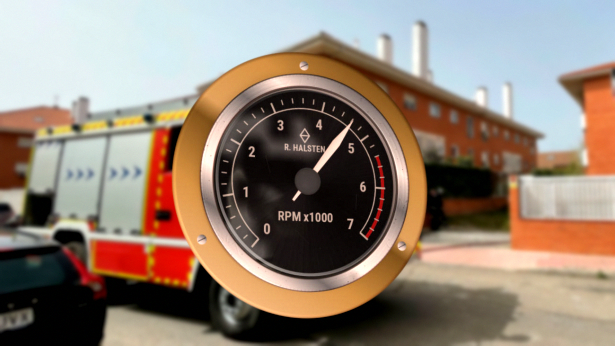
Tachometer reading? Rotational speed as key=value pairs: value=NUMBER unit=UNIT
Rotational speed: value=4600 unit=rpm
